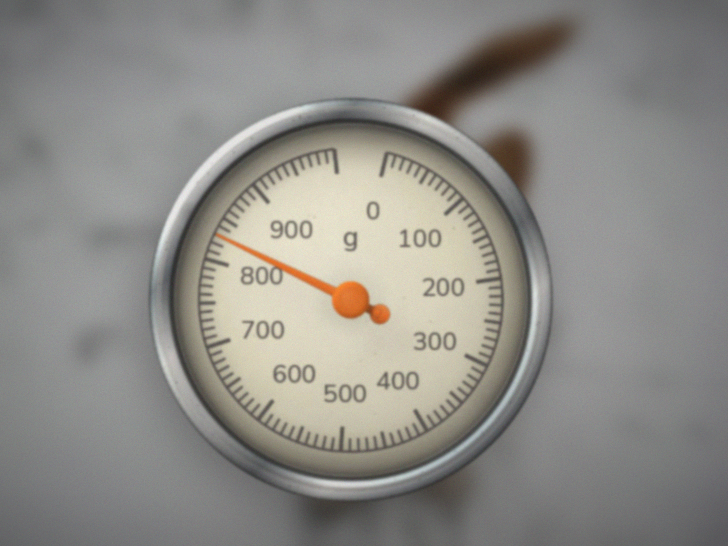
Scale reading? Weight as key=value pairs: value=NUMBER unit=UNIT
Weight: value=830 unit=g
